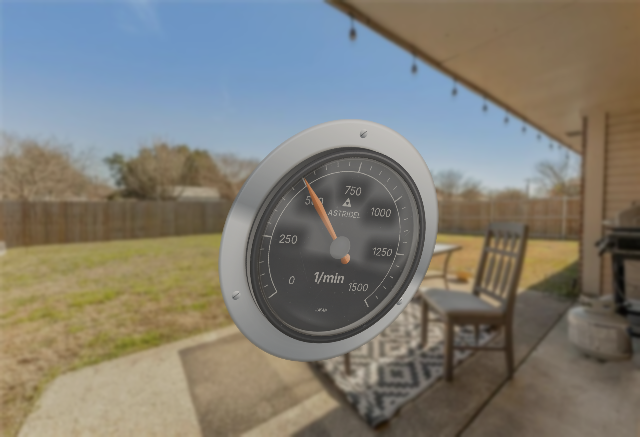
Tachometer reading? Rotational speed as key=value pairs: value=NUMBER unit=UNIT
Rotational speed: value=500 unit=rpm
